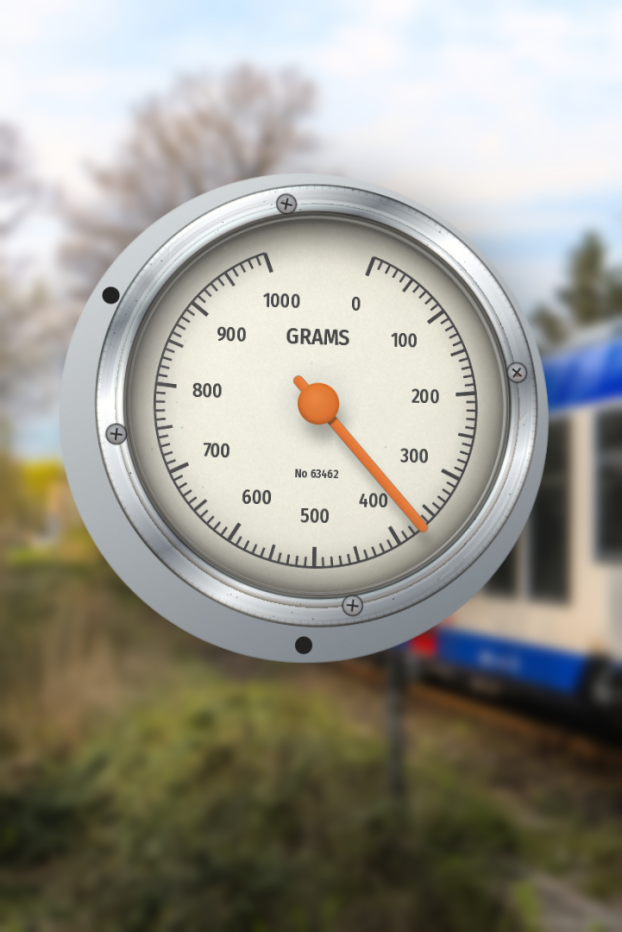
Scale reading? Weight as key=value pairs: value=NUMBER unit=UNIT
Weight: value=370 unit=g
